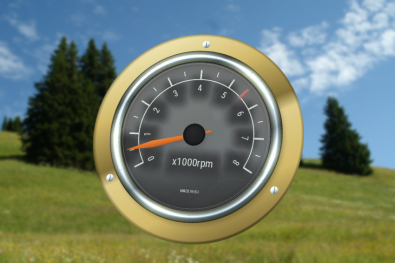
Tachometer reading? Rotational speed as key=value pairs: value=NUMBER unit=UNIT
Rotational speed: value=500 unit=rpm
